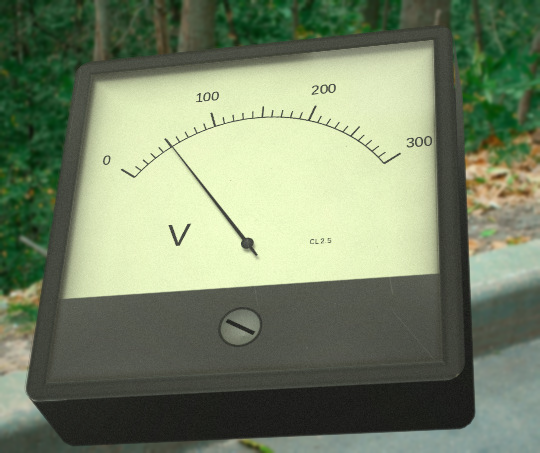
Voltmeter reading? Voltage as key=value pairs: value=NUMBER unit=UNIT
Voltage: value=50 unit=V
